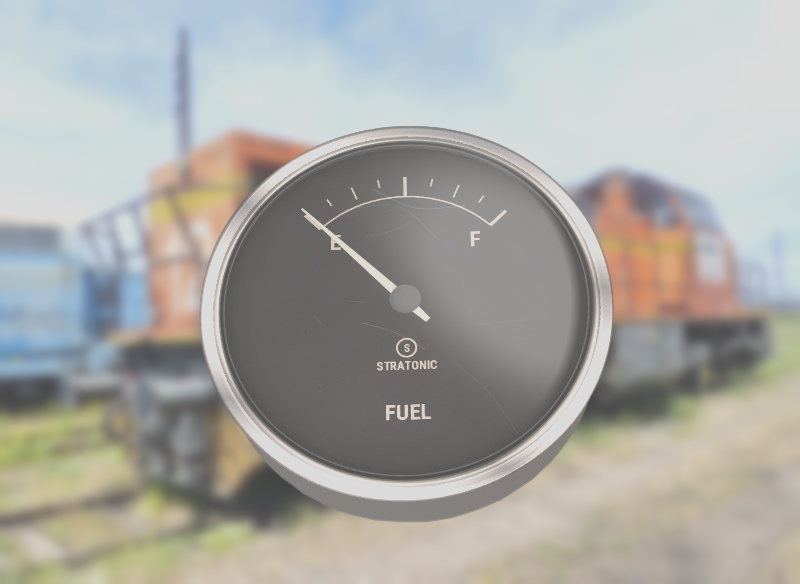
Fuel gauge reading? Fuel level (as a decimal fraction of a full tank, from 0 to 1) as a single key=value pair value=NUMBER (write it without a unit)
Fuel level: value=0
